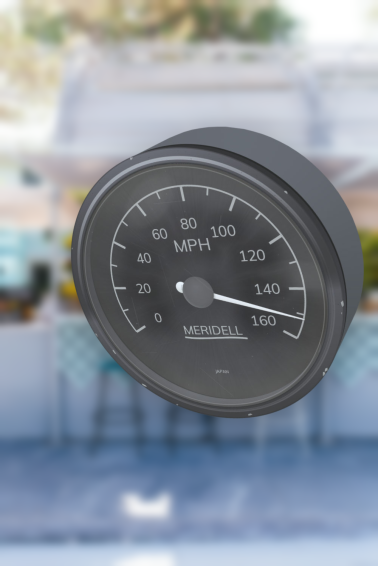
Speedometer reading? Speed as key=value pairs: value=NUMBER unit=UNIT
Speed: value=150 unit=mph
